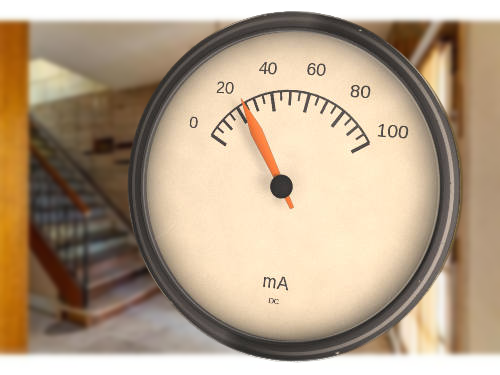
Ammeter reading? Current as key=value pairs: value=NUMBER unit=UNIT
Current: value=25 unit=mA
